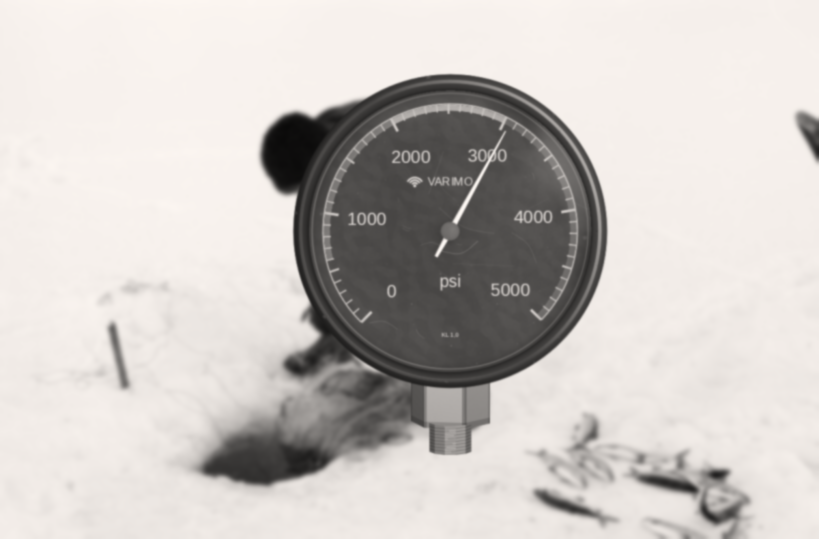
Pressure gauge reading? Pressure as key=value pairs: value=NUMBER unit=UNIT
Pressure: value=3050 unit=psi
